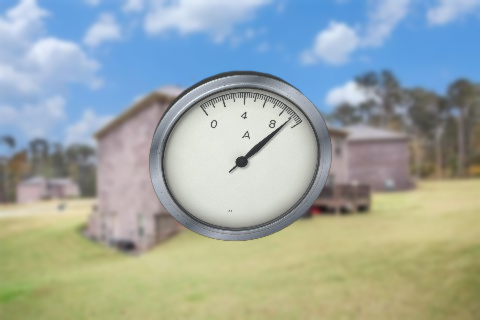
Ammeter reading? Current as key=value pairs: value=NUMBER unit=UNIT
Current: value=9 unit=A
